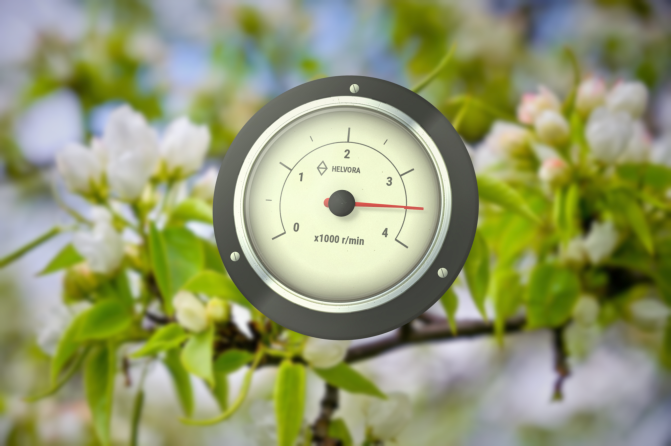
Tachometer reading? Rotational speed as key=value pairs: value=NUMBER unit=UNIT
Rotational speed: value=3500 unit=rpm
